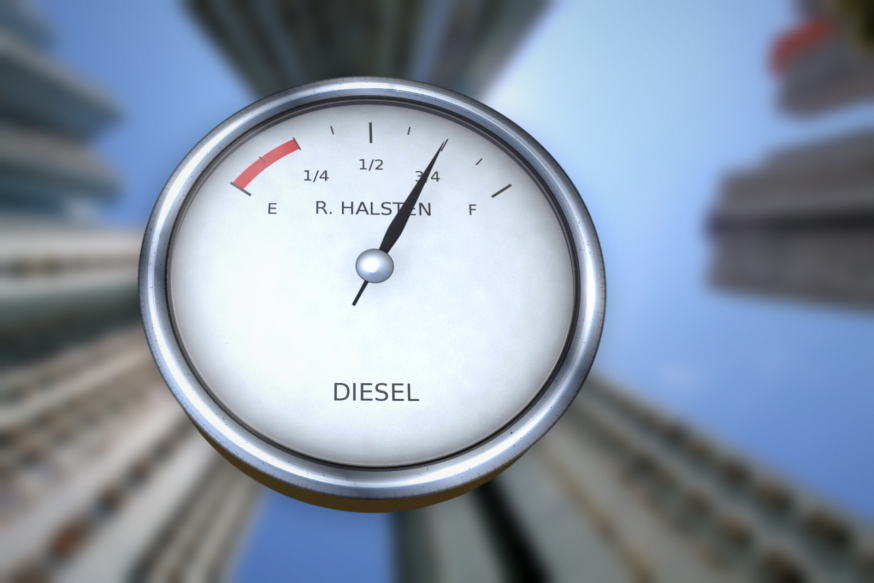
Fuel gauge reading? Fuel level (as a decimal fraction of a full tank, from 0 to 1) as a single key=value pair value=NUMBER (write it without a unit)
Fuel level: value=0.75
